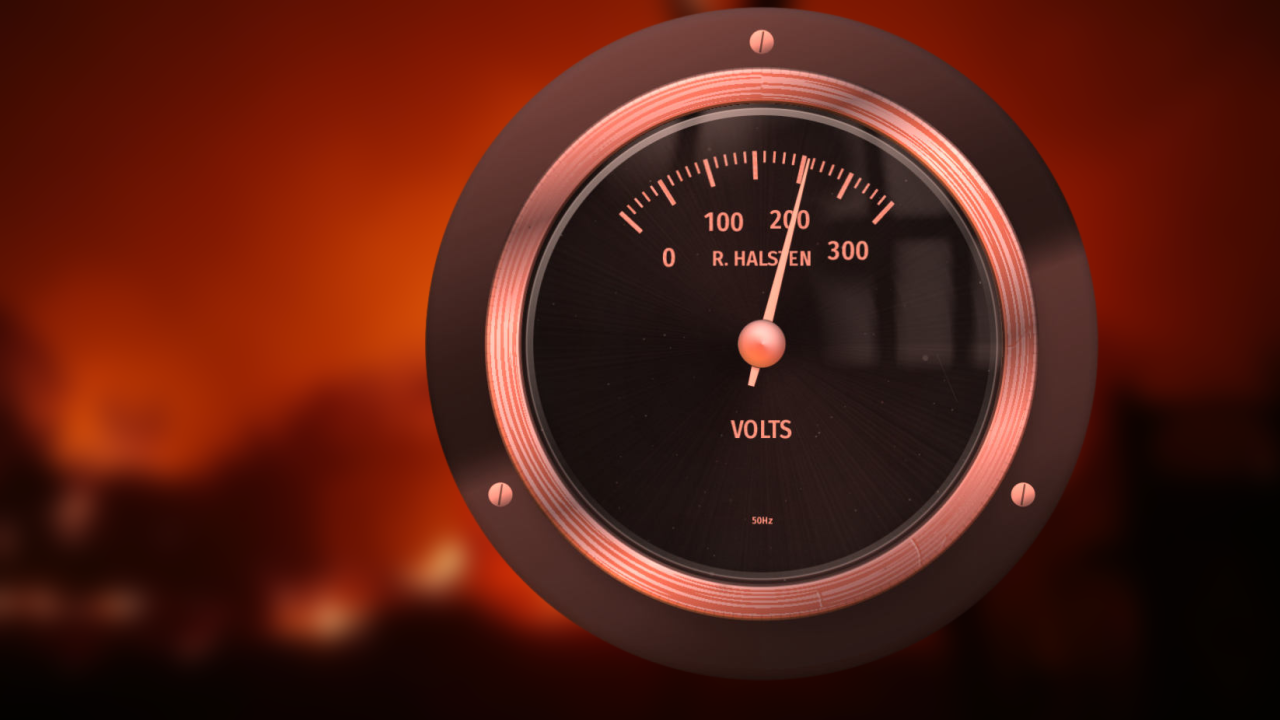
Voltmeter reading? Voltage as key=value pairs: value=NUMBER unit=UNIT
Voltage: value=205 unit=V
